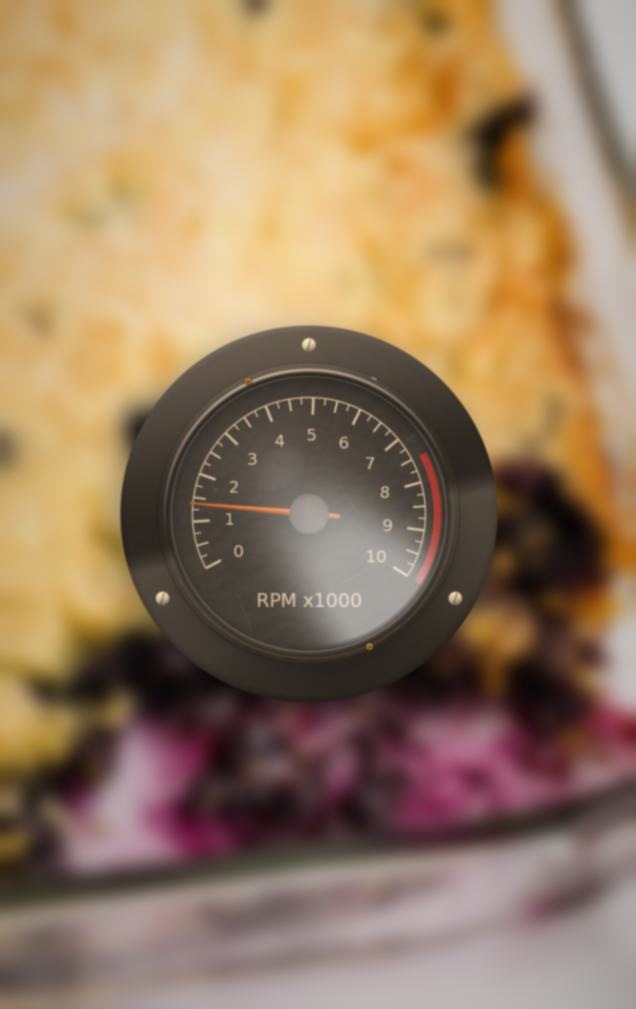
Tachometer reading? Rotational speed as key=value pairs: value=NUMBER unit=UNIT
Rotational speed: value=1375 unit=rpm
